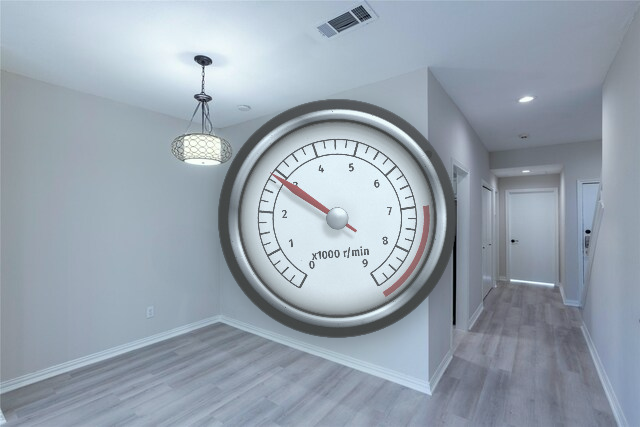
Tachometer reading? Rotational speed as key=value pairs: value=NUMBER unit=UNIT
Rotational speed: value=2875 unit=rpm
